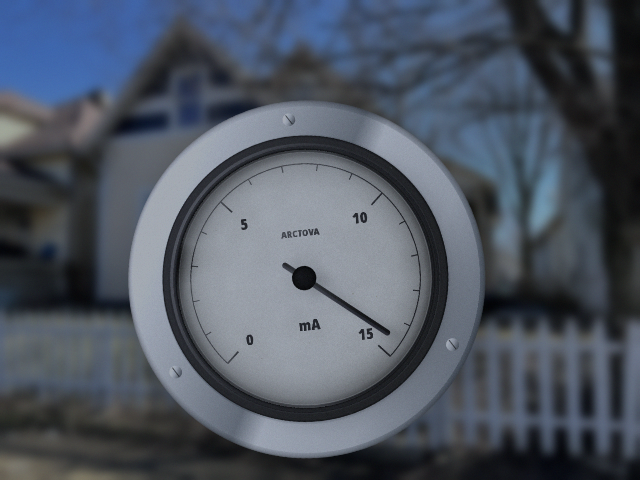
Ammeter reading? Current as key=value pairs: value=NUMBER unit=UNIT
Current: value=14.5 unit=mA
